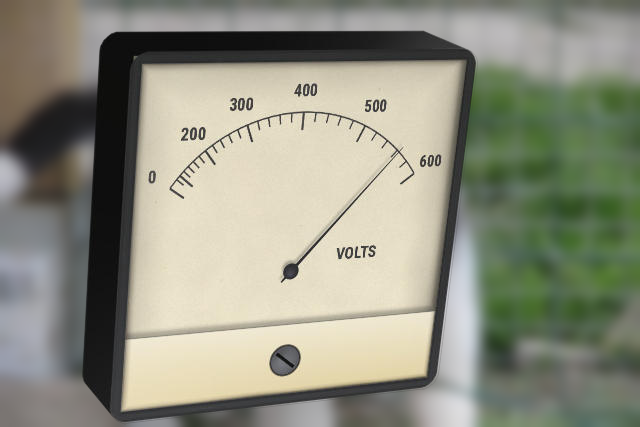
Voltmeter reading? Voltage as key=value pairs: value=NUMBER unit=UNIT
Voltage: value=560 unit=V
